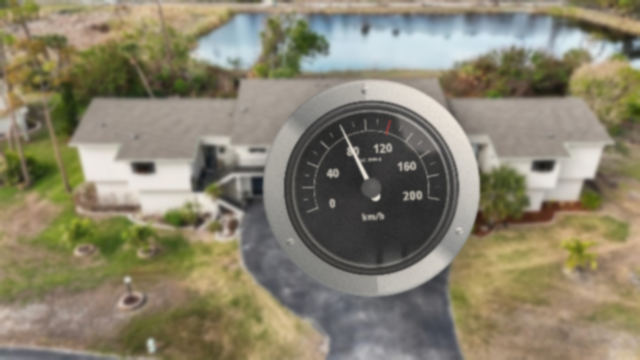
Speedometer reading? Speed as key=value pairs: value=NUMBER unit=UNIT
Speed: value=80 unit=km/h
